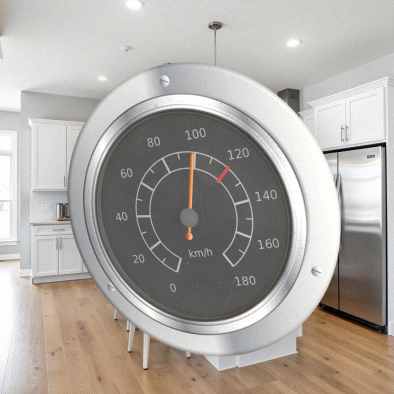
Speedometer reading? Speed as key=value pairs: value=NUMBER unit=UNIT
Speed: value=100 unit=km/h
